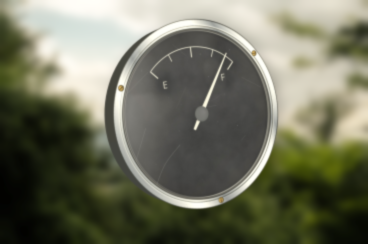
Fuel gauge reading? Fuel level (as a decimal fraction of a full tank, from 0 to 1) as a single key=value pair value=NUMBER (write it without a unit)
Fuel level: value=0.875
